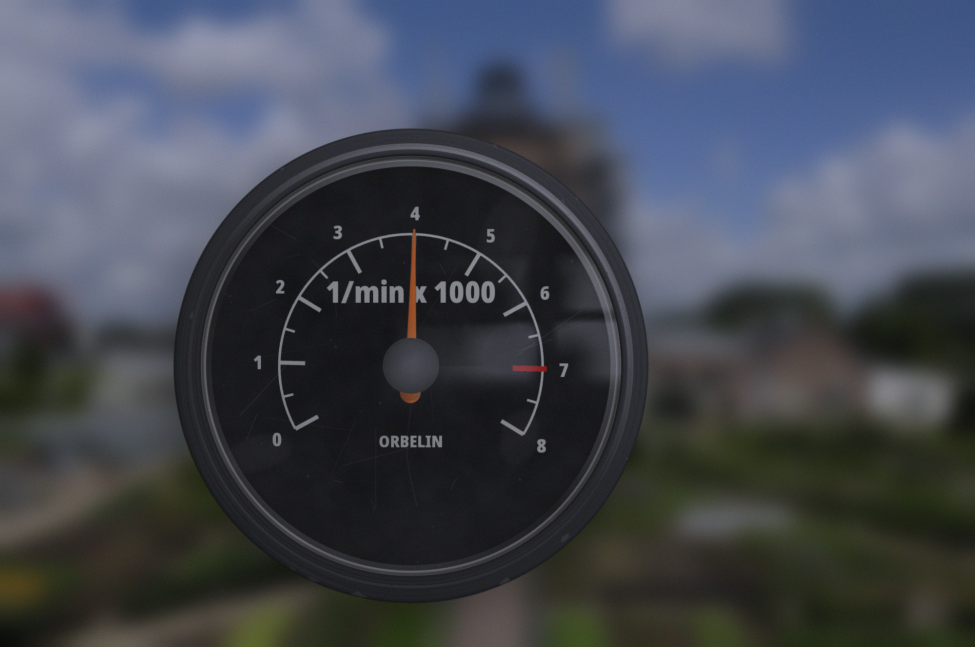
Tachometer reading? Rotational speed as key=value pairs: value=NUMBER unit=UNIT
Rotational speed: value=4000 unit=rpm
